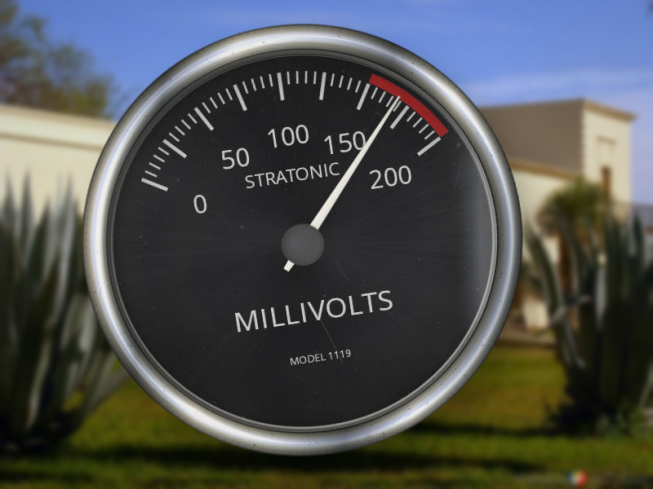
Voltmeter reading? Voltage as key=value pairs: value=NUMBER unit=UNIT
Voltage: value=167.5 unit=mV
